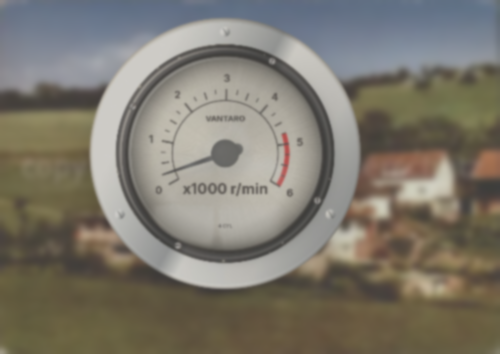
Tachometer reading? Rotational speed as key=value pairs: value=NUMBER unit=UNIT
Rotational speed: value=250 unit=rpm
